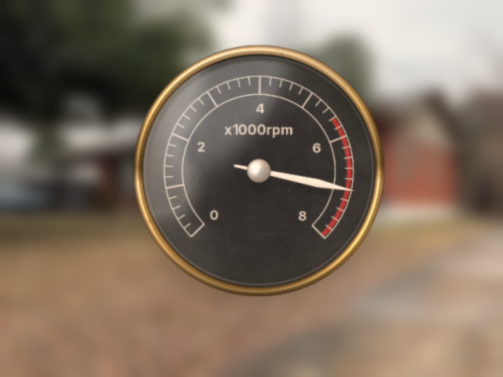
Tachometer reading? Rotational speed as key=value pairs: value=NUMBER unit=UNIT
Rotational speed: value=7000 unit=rpm
